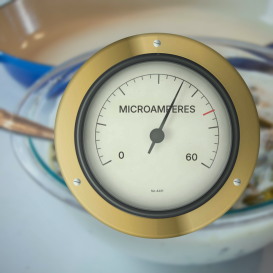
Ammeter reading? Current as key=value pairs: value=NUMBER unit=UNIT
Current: value=36 unit=µA
